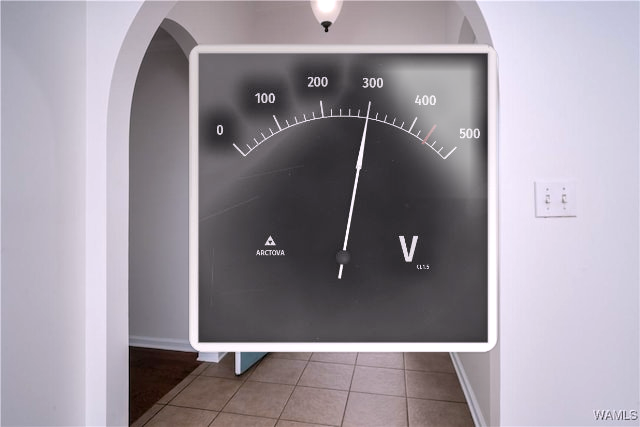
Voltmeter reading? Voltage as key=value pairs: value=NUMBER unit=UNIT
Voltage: value=300 unit=V
